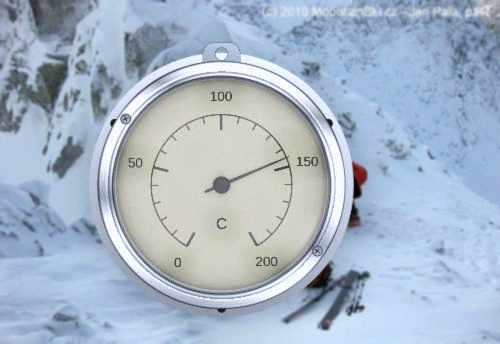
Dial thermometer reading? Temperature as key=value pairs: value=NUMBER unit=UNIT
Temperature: value=145 unit=°C
